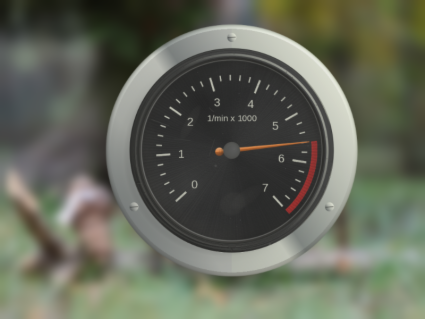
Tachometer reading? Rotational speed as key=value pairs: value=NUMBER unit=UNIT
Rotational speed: value=5600 unit=rpm
